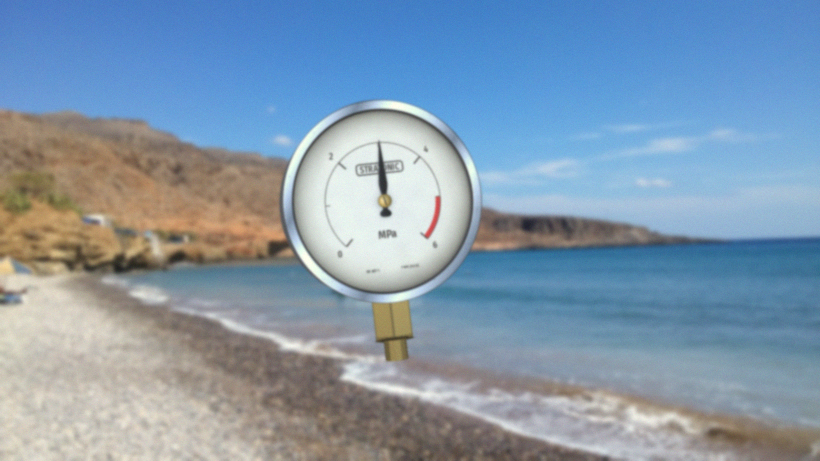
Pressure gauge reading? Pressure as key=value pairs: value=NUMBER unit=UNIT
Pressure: value=3 unit=MPa
